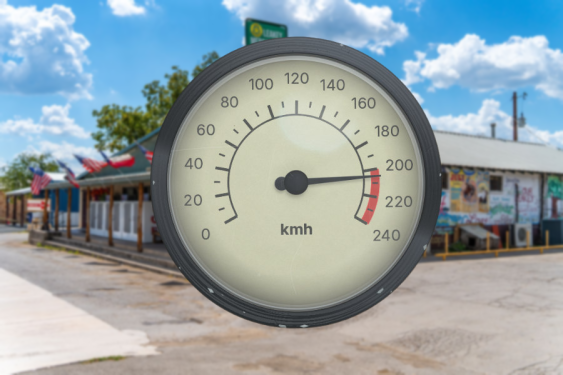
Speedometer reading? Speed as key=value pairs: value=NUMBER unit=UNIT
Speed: value=205 unit=km/h
